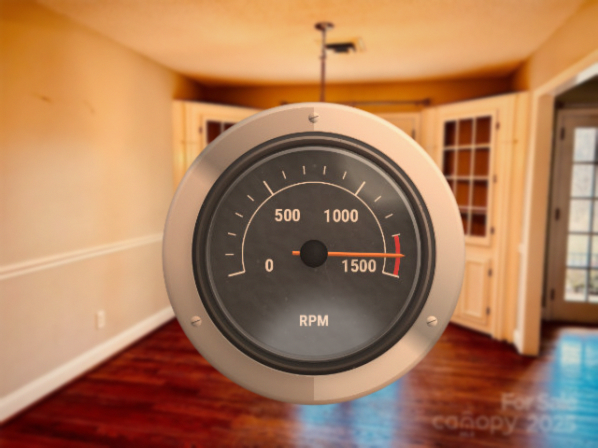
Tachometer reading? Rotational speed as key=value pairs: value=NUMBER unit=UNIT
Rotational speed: value=1400 unit=rpm
